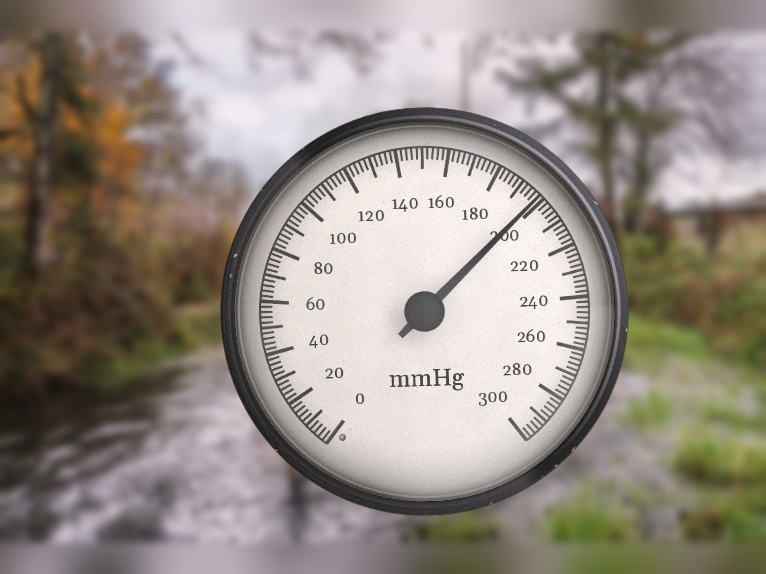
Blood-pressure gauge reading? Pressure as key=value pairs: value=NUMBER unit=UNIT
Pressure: value=198 unit=mmHg
